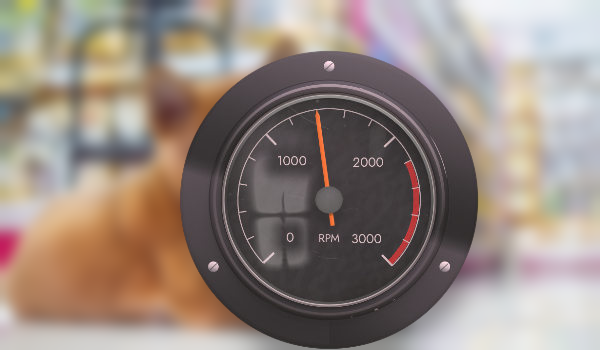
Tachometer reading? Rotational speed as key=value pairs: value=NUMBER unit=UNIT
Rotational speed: value=1400 unit=rpm
